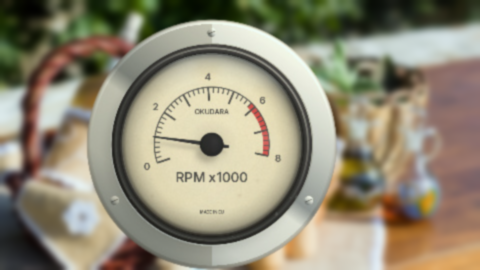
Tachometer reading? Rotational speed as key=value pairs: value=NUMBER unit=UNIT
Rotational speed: value=1000 unit=rpm
